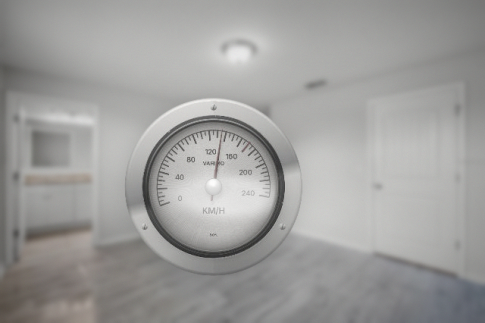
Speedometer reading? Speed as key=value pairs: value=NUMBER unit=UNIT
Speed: value=135 unit=km/h
